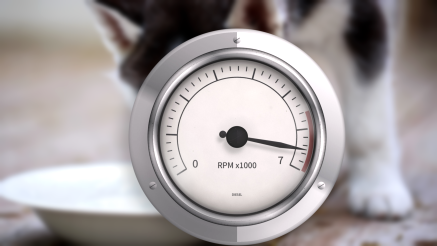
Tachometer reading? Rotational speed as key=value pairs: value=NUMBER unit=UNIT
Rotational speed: value=6500 unit=rpm
